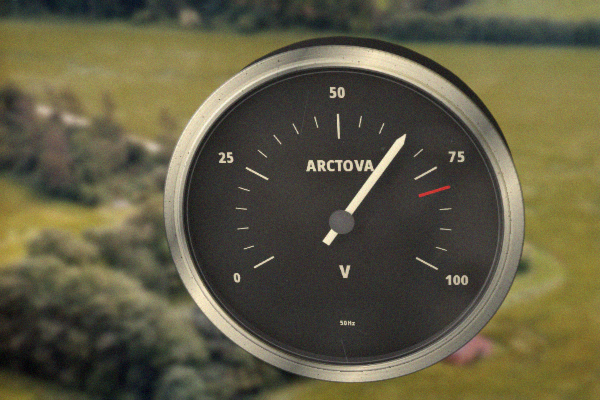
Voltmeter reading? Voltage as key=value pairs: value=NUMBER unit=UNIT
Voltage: value=65 unit=V
